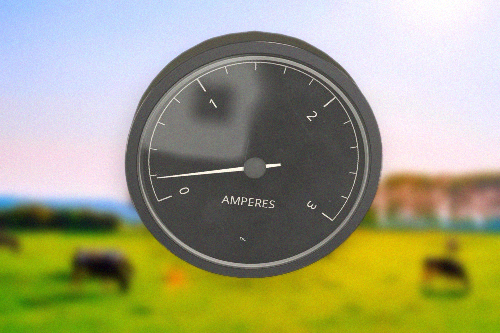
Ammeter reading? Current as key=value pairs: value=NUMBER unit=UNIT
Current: value=0.2 unit=A
